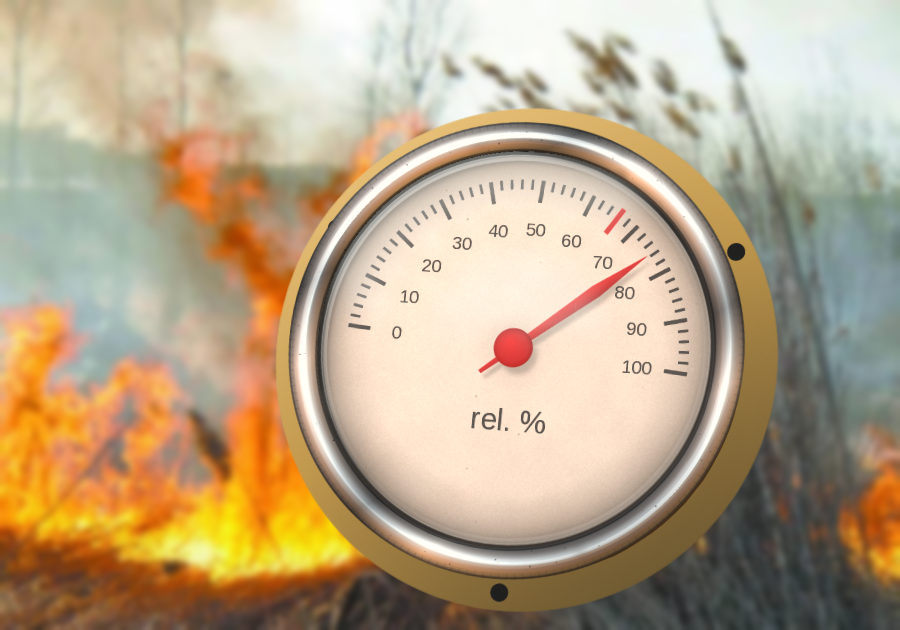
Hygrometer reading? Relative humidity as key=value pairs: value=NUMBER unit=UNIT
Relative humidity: value=76 unit=%
